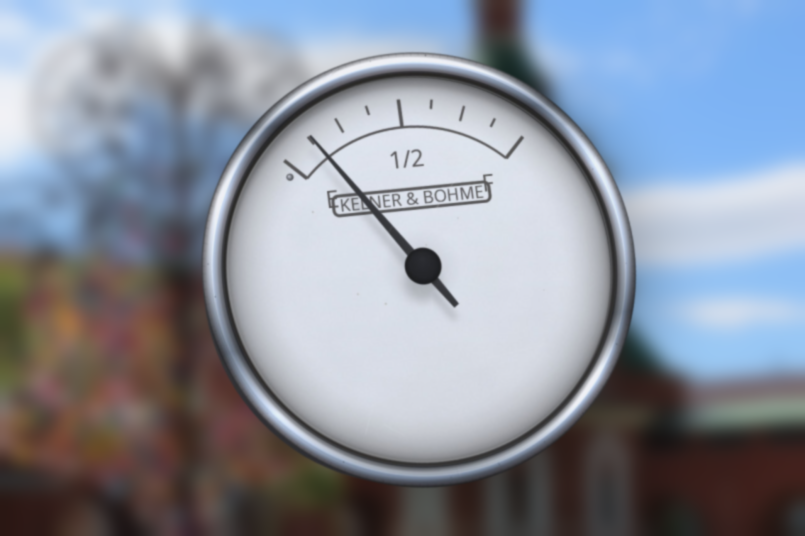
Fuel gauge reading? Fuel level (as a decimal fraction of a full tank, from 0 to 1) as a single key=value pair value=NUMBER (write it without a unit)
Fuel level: value=0.125
